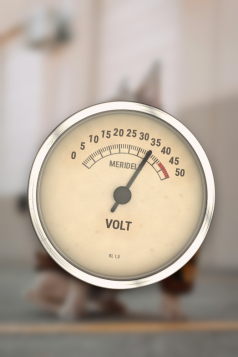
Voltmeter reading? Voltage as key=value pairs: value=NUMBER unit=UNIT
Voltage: value=35 unit=V
